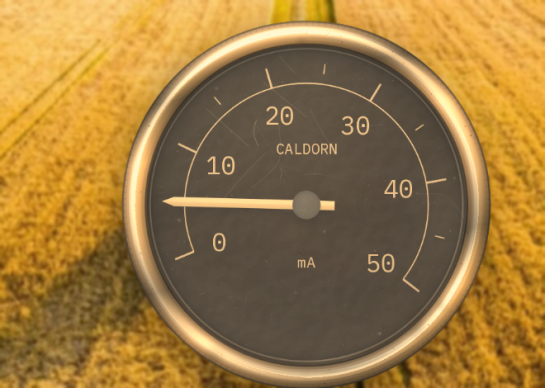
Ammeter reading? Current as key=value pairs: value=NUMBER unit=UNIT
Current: value=5 unit=mA
